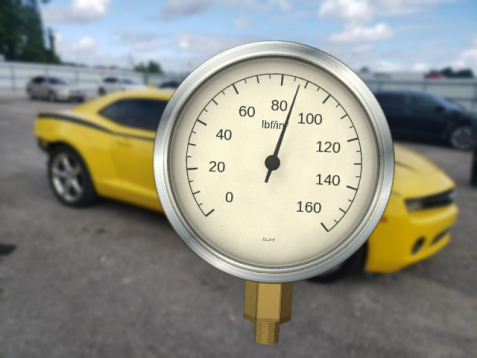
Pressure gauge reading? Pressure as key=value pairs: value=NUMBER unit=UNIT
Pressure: value=87.5 unit=psi
